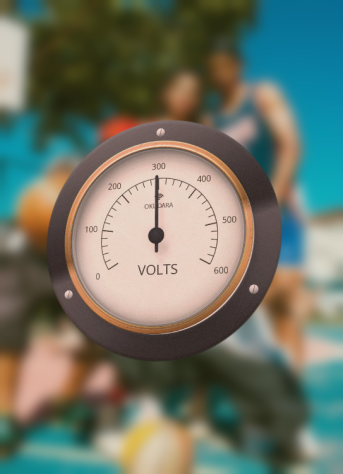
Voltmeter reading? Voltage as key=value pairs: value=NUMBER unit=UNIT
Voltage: value=300 unit=V
